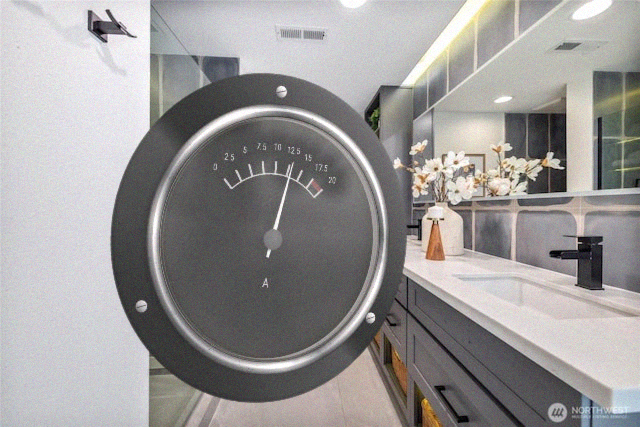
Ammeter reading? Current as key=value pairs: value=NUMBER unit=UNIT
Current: value=12.5 unit=A
